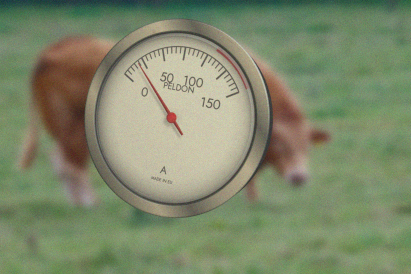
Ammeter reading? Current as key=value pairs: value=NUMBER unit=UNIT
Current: value=20 unit=A
